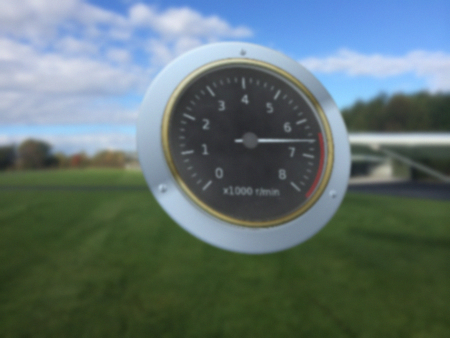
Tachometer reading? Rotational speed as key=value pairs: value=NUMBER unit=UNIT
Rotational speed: value=6600 unit=rpm
